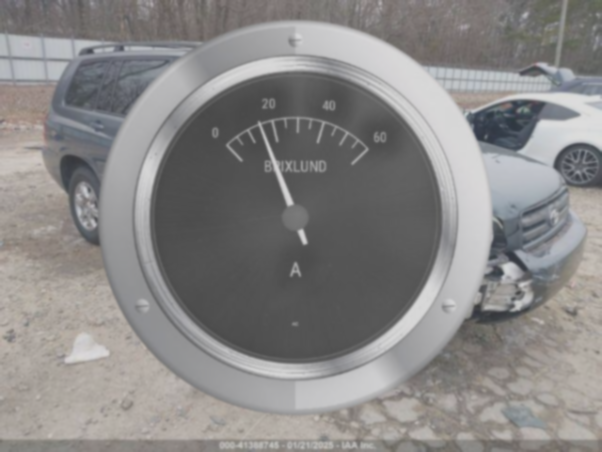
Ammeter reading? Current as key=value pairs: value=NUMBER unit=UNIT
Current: value=15 unit=A
